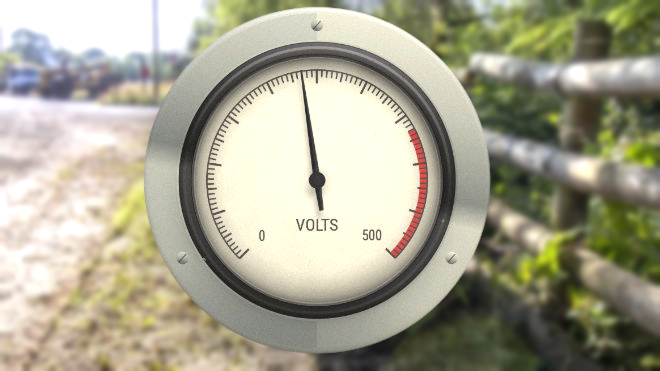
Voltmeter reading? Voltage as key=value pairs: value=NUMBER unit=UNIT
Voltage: value=235 unit=V
